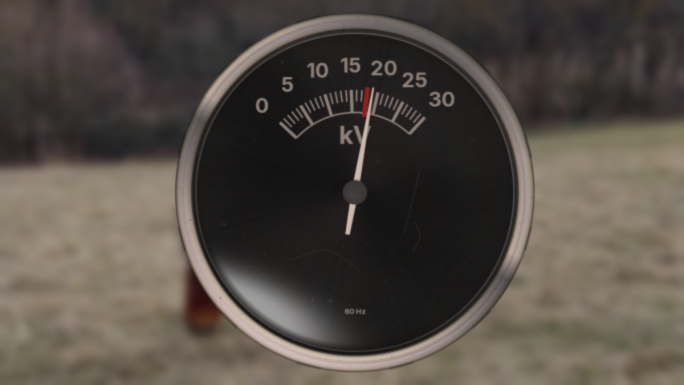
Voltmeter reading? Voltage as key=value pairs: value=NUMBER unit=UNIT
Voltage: value=19 unit=kV
